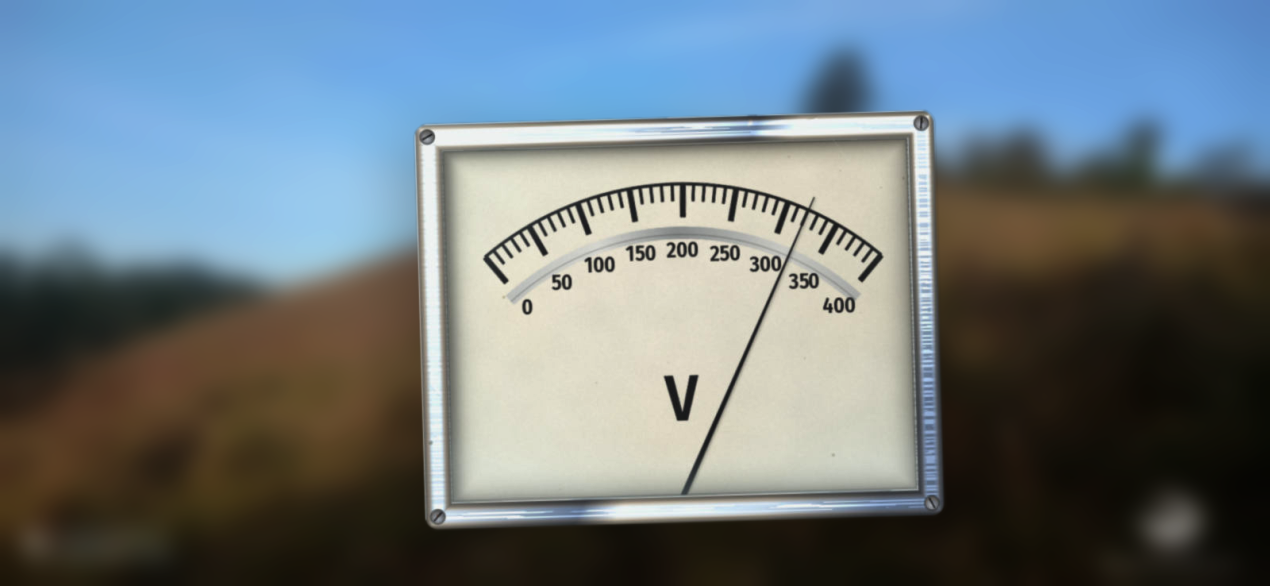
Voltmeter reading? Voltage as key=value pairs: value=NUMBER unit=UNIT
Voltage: value=320 unit=V
